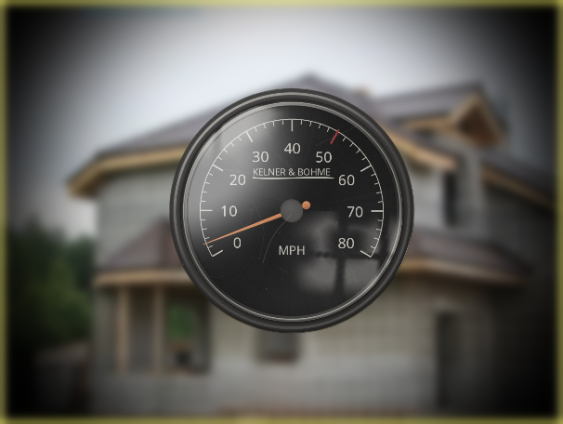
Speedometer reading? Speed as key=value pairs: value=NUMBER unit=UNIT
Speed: value=3 unit=mph
